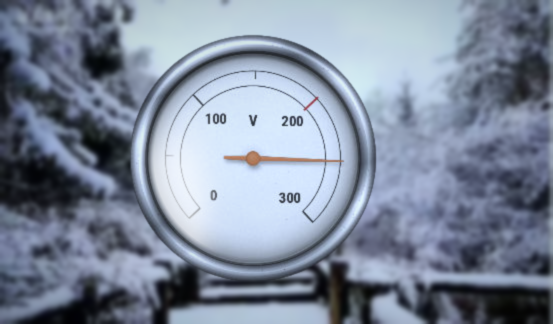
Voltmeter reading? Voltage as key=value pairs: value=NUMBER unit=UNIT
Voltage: value=250 unit=V
